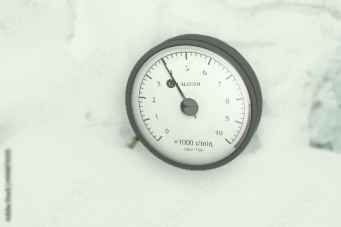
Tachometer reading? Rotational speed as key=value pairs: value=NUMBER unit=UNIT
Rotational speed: value=4000 unit=rpm
